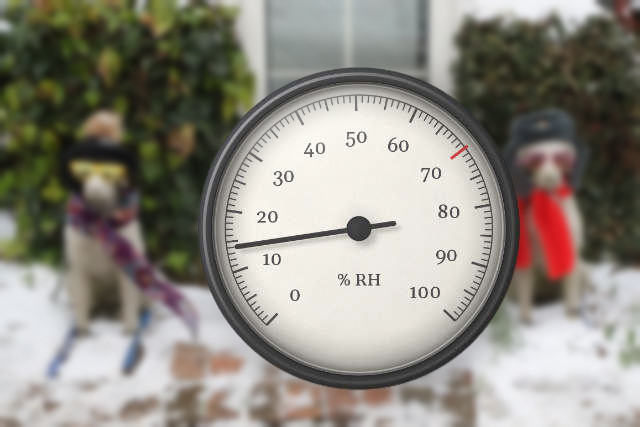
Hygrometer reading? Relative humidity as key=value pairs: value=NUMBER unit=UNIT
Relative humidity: value=14 unit=%
